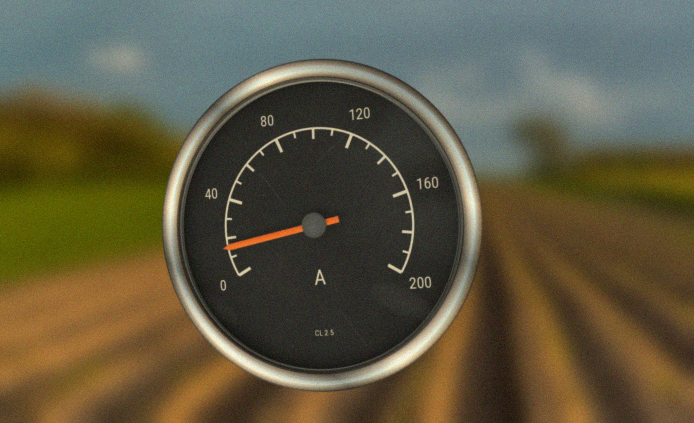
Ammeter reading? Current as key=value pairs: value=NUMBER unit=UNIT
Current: value=15 unit=A
